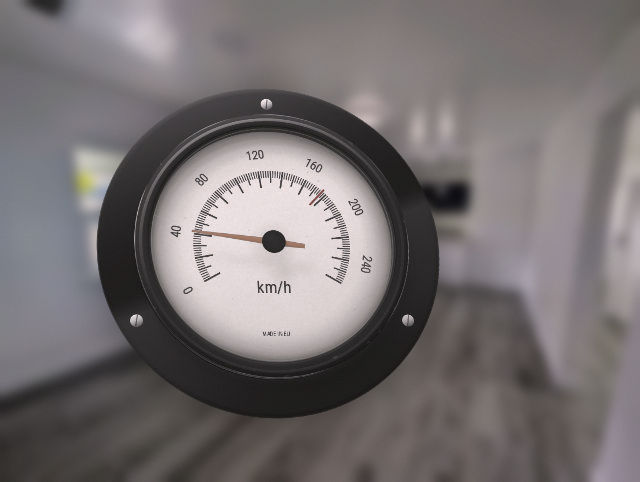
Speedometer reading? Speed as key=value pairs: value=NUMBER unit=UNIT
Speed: value=40 unit=km/h
